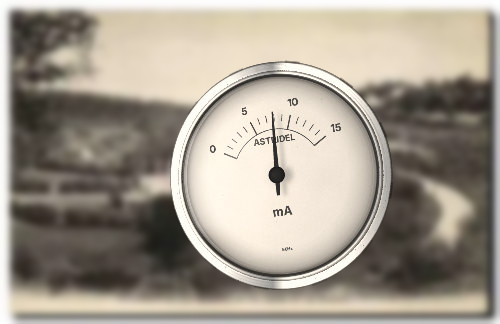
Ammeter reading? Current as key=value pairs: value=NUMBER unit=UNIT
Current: value=8 unit=mA
